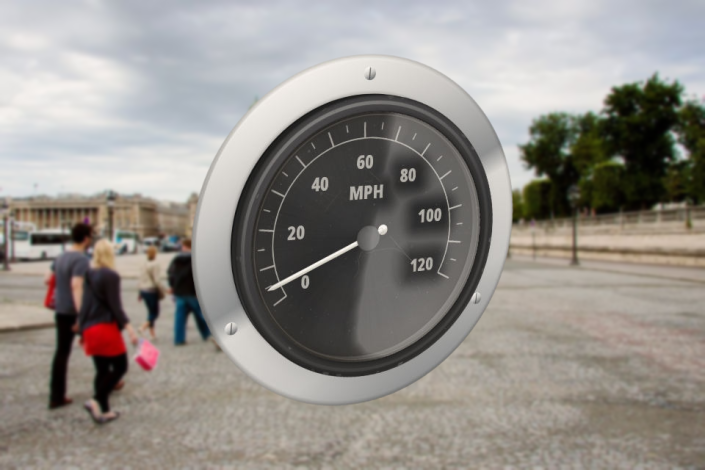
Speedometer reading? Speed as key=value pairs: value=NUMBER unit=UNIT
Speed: value=5 unit=mph
